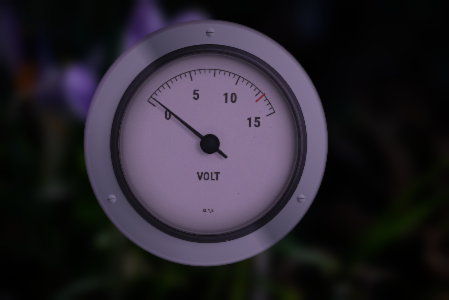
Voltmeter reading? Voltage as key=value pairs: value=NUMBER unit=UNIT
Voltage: value=0.5 unit=V
